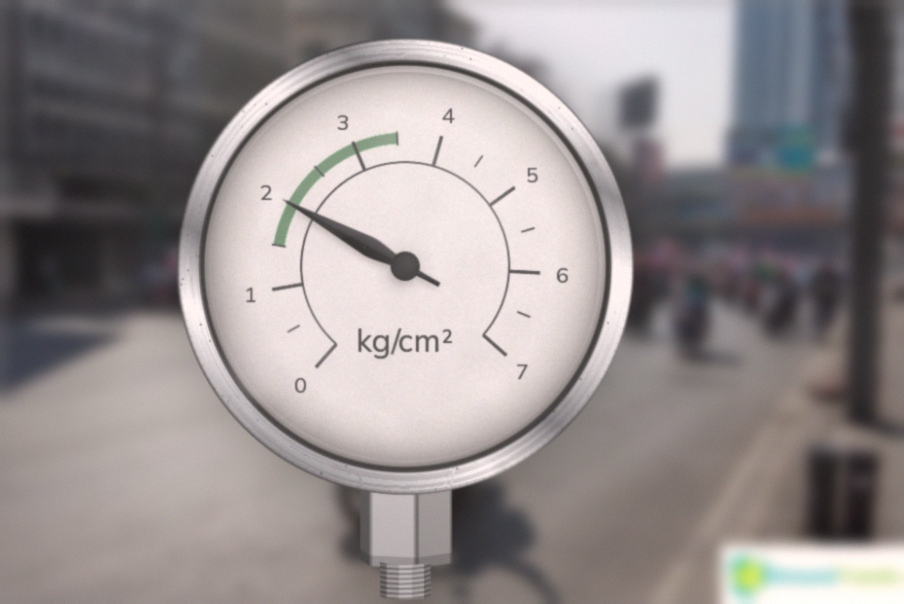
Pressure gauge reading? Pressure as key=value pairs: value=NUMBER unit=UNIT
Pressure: value=2 unit=kg/cm²
